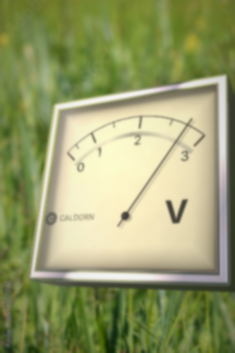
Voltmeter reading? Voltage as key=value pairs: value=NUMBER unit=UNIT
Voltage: value=2.75 unit=V
